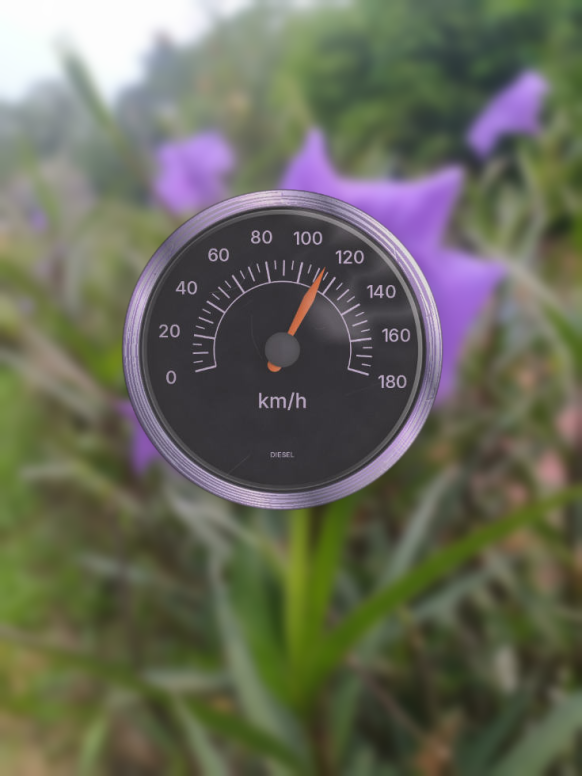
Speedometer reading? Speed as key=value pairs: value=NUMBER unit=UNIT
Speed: value=112.5 unit=km/h
